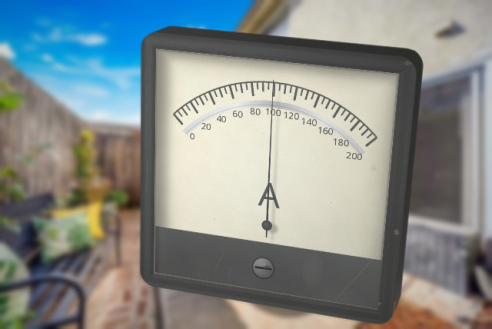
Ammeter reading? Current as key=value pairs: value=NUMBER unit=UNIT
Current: value=100 unit=A
